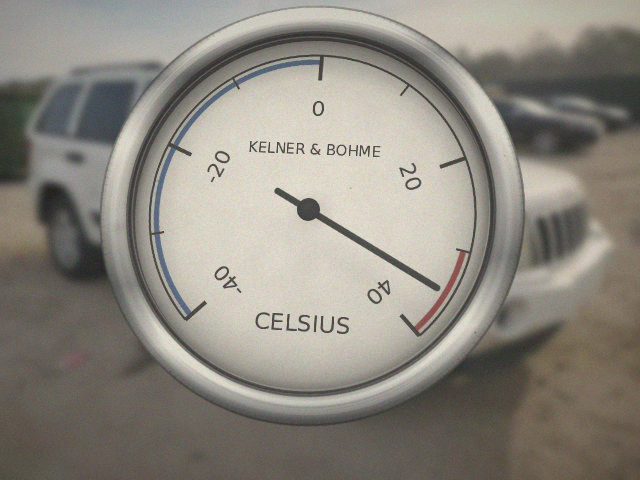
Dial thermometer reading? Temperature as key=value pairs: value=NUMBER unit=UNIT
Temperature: value=35 unit=°C
